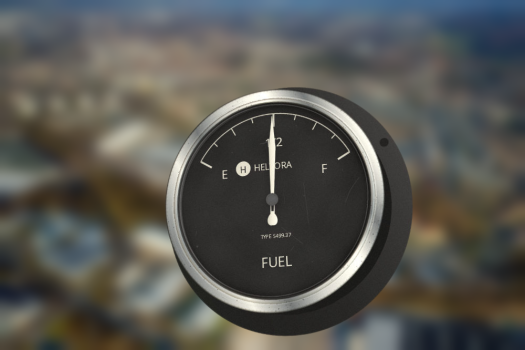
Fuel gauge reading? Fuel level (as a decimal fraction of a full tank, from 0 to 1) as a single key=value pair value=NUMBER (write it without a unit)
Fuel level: value=0.5
